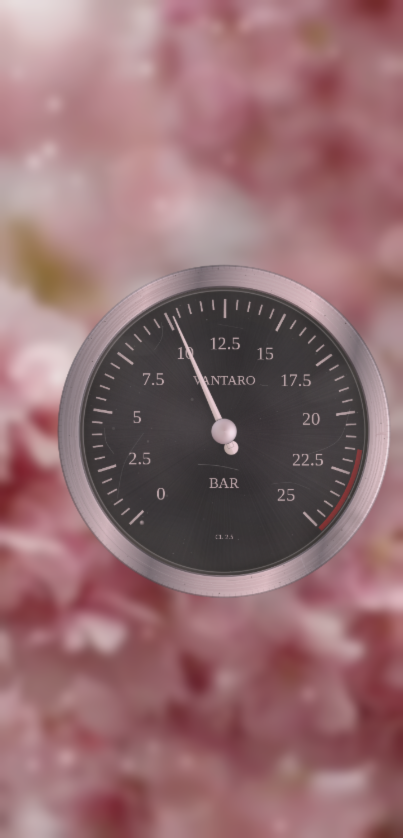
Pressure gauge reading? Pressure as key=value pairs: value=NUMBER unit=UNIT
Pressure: value=10.25 unit=bar
